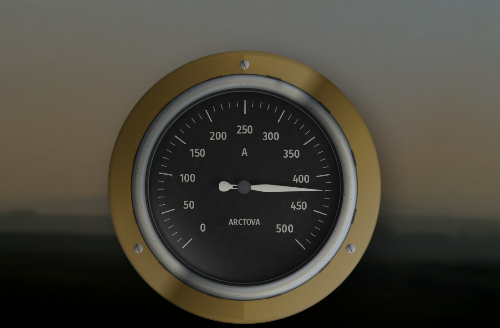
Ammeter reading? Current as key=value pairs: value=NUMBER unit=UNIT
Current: value=420 unit=A
